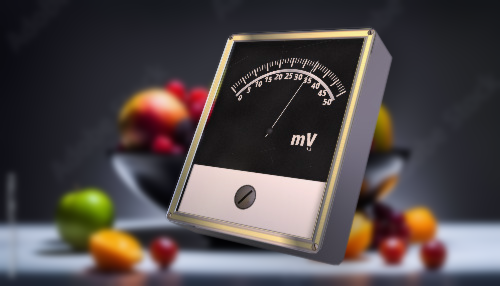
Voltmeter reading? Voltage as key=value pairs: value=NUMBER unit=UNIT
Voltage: value=35 unit=mV
